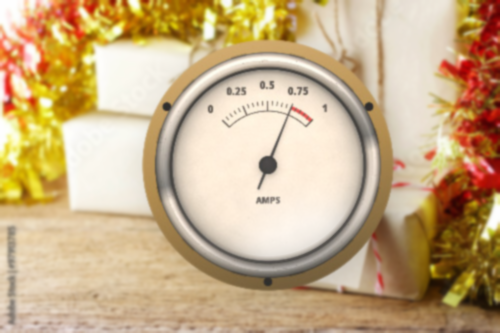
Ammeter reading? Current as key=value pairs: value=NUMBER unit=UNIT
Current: value=0.75 unit=A
